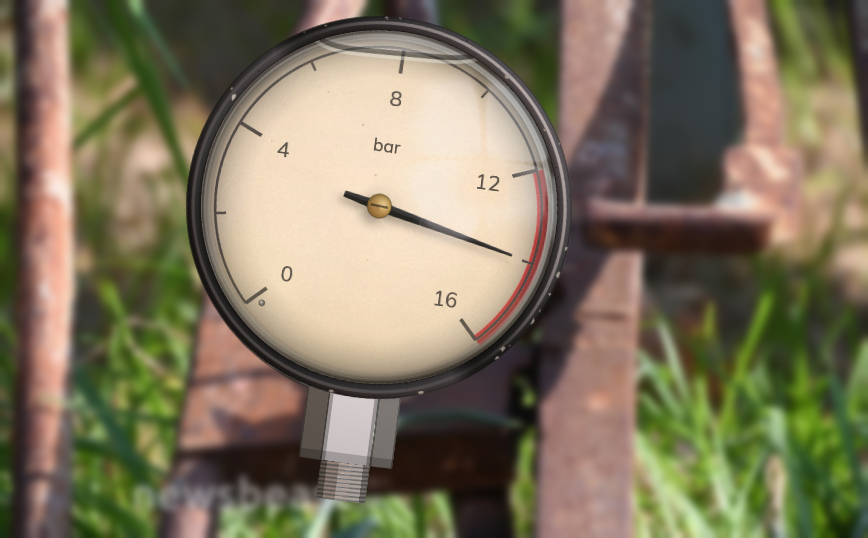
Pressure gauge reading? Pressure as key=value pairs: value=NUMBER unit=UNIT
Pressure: value=14 unit=bar
